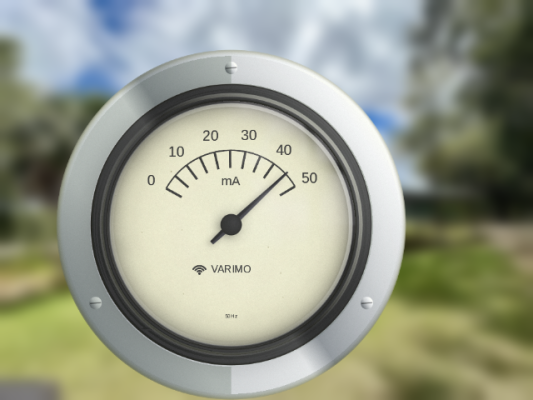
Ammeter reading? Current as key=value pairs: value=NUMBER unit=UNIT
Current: value=45 unit=mA
